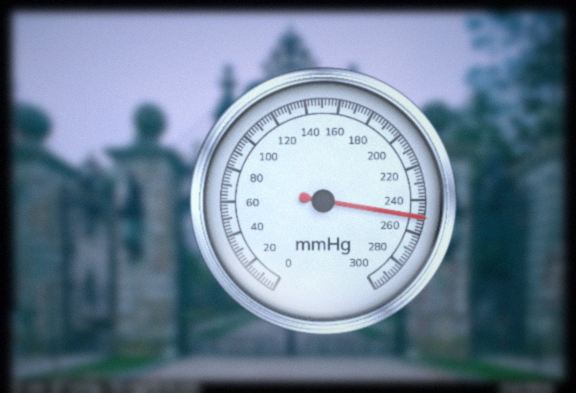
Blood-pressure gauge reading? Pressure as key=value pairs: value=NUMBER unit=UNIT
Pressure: value=250 unit=mmHg
